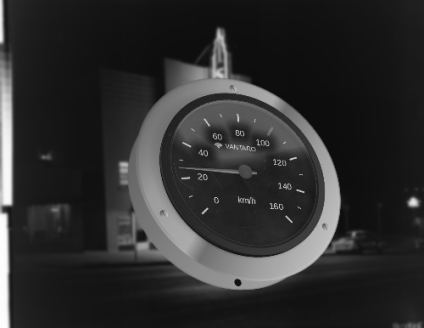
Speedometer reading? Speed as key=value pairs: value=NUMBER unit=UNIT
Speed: value=25 unit=km/h
